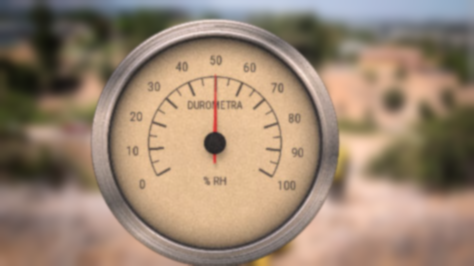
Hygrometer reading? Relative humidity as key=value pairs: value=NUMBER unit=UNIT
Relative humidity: value=50 unit=%
